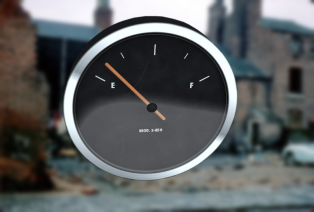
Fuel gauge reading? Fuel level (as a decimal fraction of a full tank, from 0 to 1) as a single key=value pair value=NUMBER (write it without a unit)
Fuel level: value=0.125
